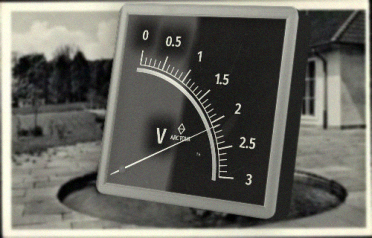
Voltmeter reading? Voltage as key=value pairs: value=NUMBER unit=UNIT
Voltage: value=2.1 unit=V
